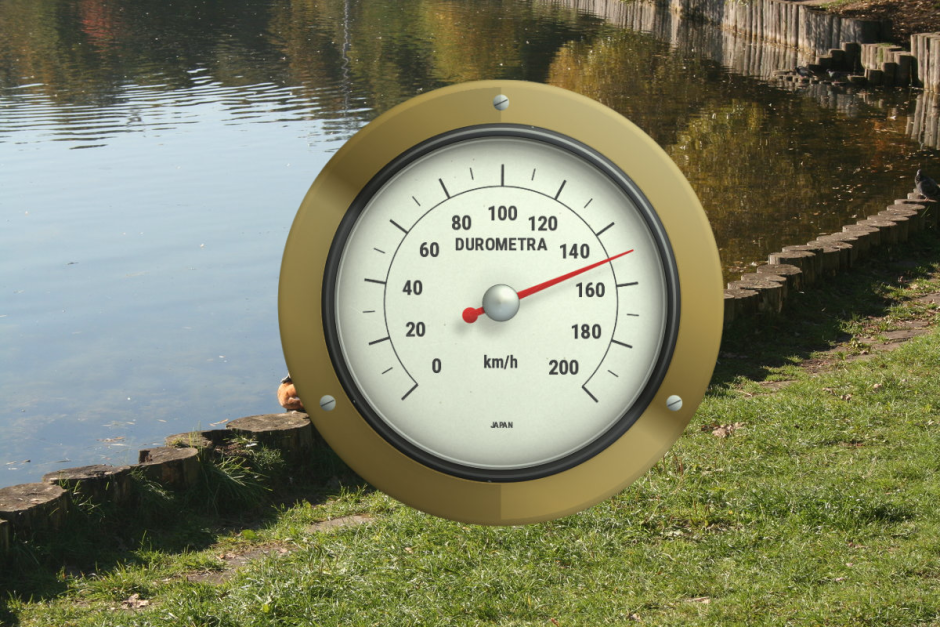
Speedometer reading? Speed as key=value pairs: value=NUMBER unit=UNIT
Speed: value=150 unit=km/h
